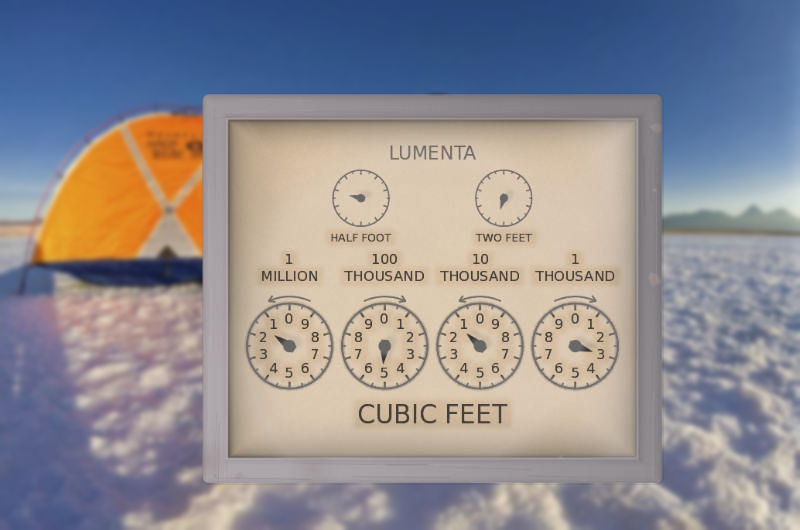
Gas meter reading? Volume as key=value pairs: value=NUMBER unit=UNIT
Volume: value=151300 unit=ft³
